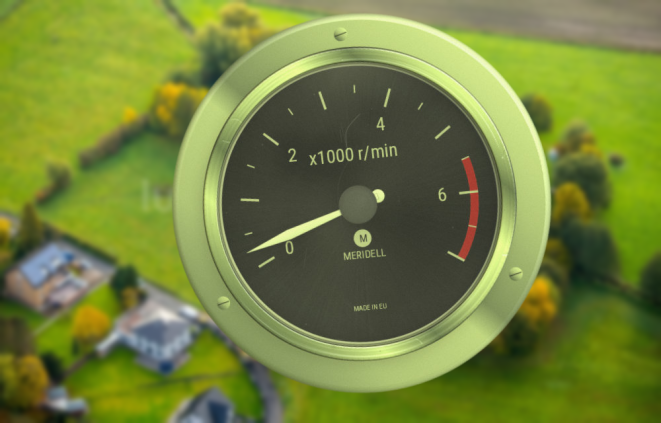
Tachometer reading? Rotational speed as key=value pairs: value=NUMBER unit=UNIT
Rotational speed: value=250 unit=rpm
